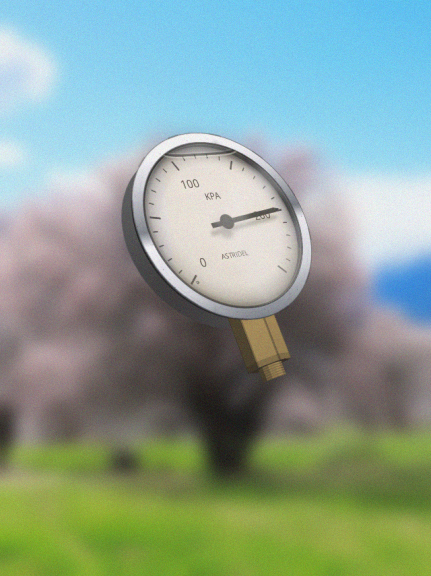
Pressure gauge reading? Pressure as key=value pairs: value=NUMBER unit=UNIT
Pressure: value=200 unit=kPa
